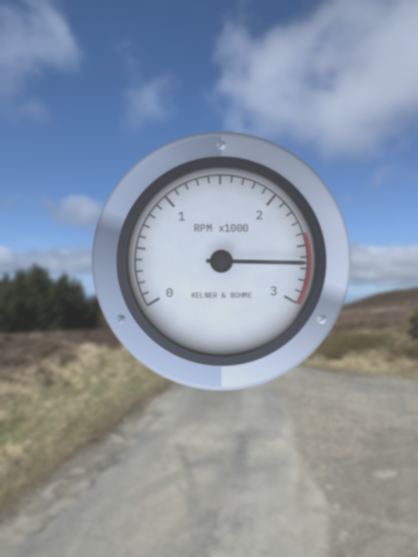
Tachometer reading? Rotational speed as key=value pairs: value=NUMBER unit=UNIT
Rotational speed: value=2650 unit=rpm
